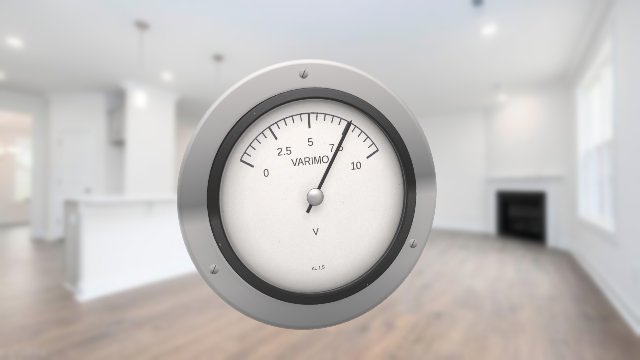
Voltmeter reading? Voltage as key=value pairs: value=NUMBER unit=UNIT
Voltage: value=7.5 unit=V
